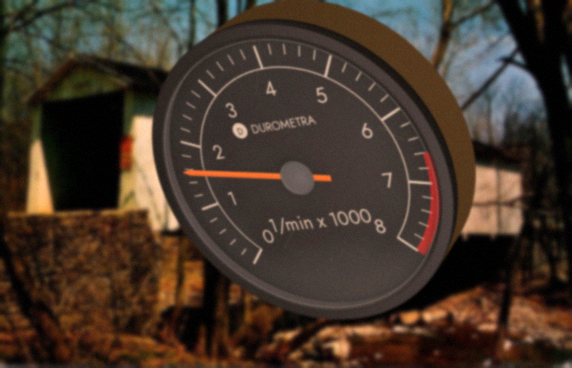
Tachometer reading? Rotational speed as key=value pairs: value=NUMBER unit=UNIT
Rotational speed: value=1600 unit=rpm
